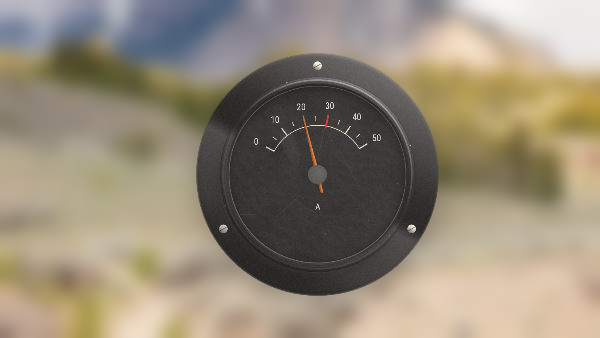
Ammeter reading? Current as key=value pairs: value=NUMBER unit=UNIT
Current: value=20 unit=A
